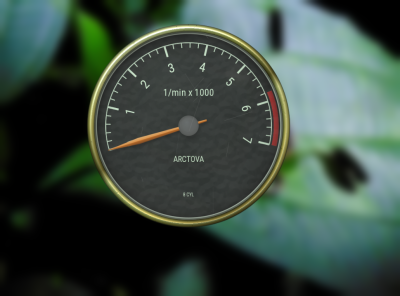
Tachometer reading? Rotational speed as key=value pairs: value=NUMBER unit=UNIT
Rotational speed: value=0 unit=rpm
